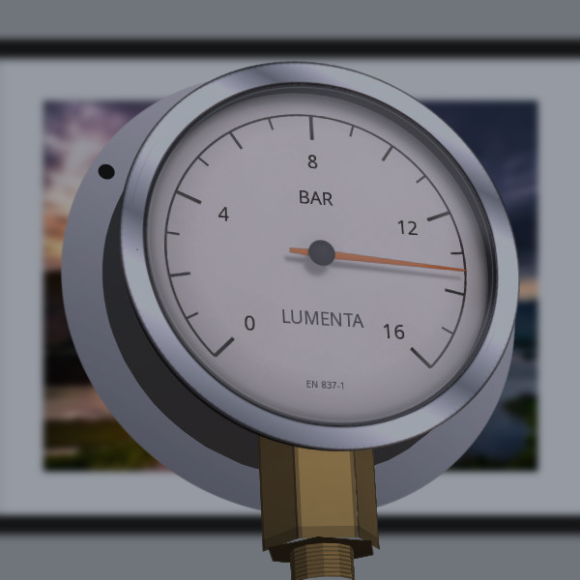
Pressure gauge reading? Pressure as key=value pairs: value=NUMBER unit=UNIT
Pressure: value=13.5 unit=bar
